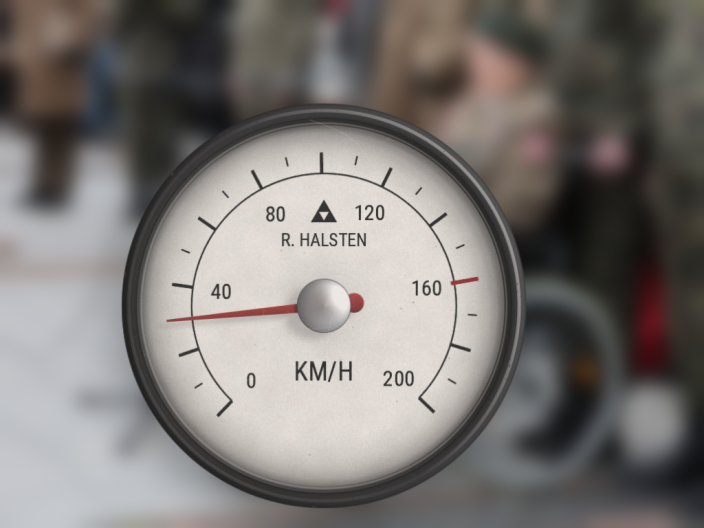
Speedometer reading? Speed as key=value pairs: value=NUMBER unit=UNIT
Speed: value=30 unit=km/h
